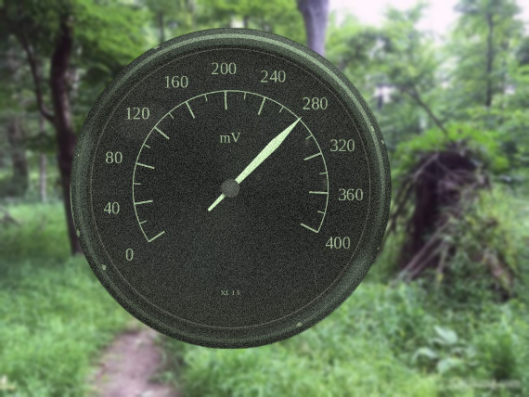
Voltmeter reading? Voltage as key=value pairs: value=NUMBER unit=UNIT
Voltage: value=280 unit=mV
